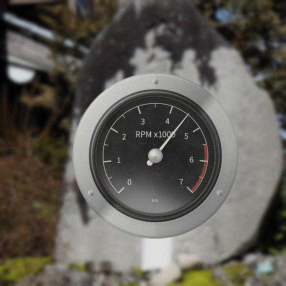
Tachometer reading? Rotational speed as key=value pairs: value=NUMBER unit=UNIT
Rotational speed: value=4500 unit=rpm
